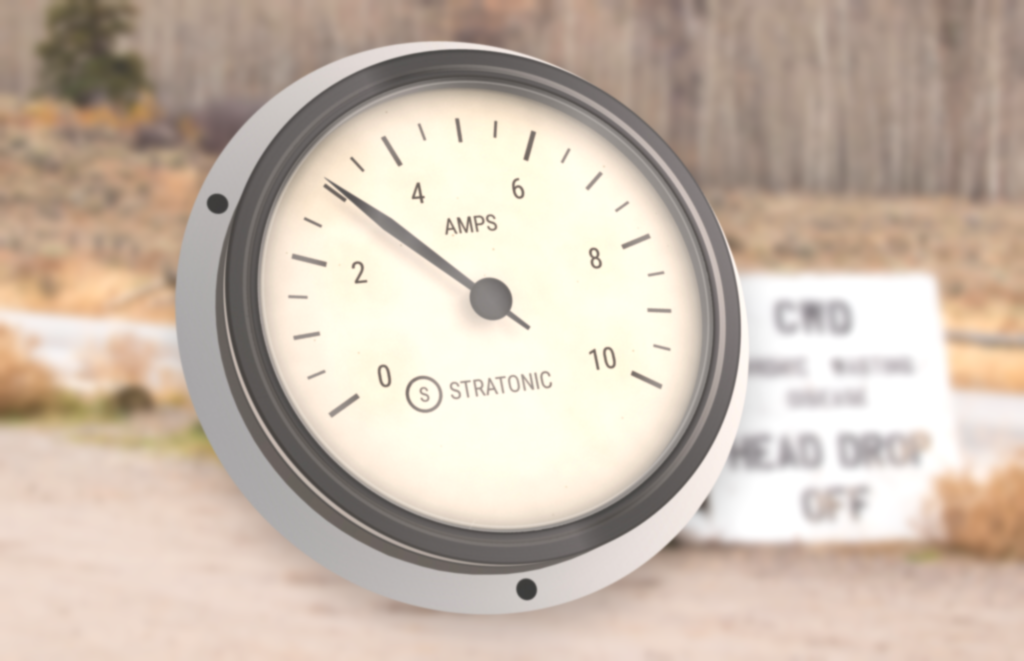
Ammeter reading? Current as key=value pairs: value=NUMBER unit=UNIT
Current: value=3 unit=A
